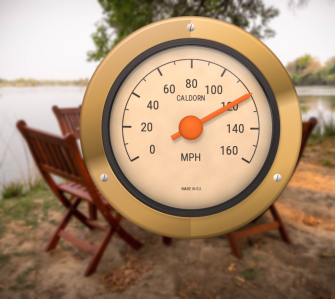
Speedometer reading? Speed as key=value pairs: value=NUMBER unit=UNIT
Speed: value=120 unit=mph
